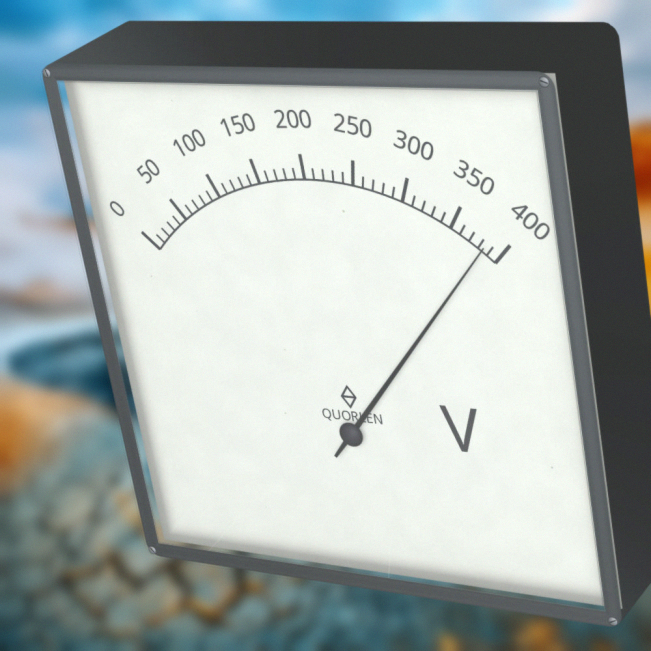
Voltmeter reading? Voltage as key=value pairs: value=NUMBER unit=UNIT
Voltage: value=385 unit=V
